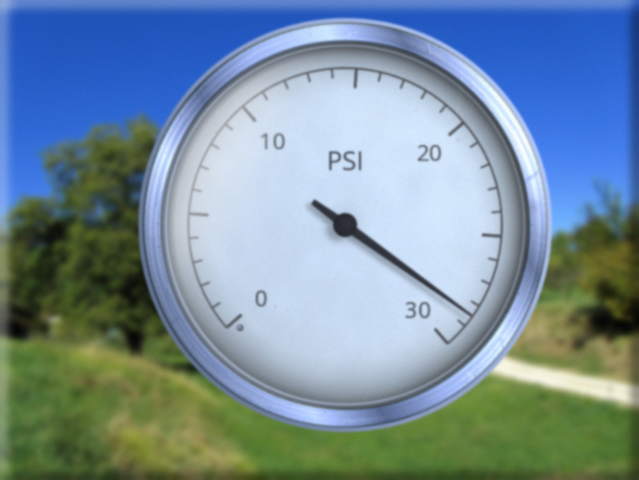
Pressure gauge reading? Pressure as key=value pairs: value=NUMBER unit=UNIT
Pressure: value=28.5 unit=psi
